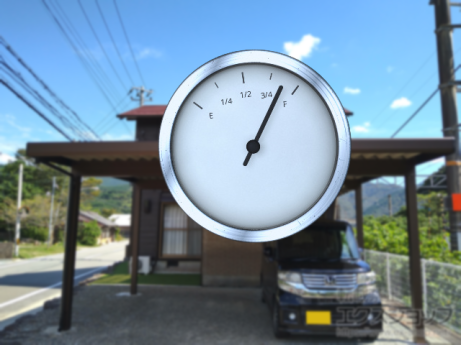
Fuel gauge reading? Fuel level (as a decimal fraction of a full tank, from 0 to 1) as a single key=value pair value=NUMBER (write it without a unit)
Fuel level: value=0.875
